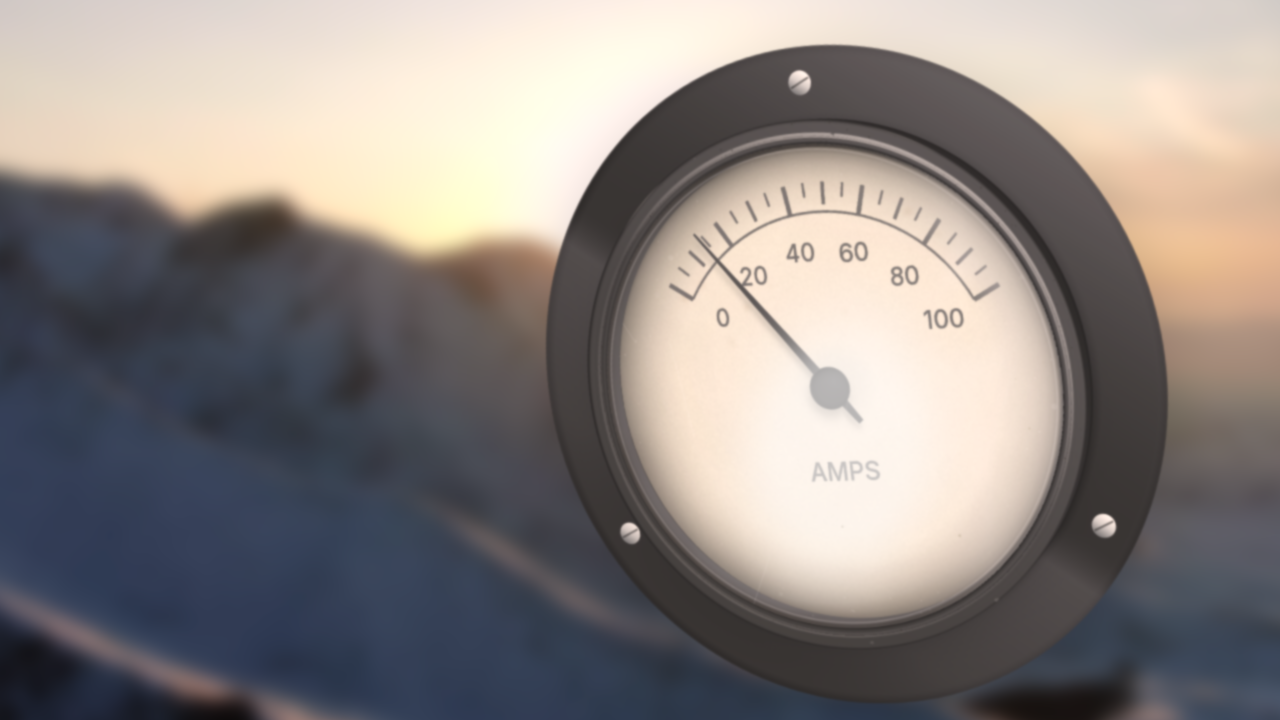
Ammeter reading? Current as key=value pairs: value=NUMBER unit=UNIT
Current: value=15 unit=A
